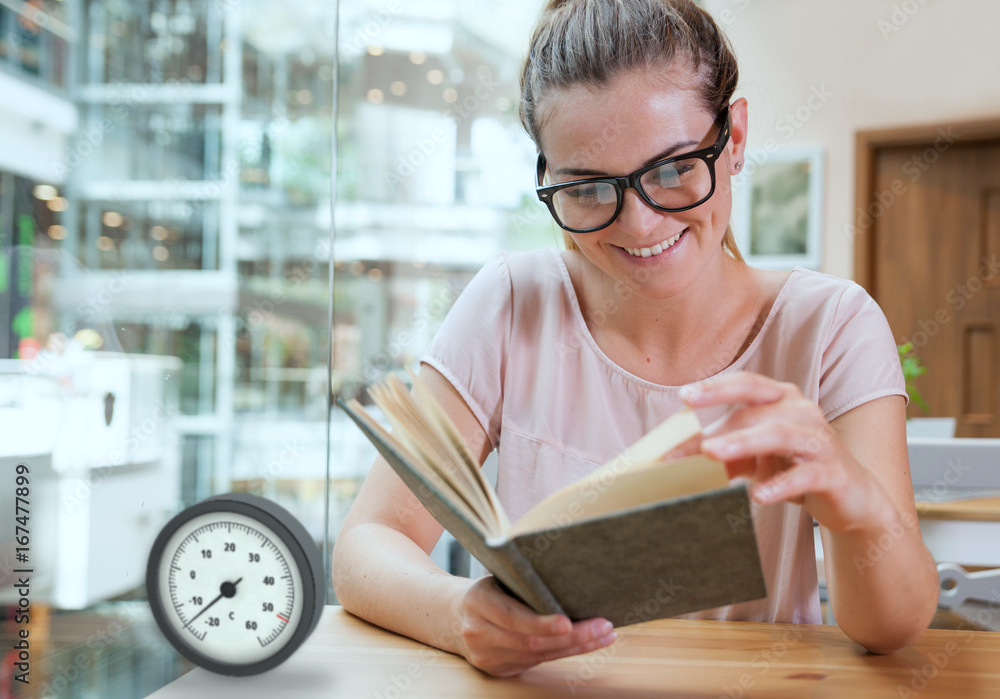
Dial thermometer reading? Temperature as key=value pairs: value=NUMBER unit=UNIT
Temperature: value=-15 unit=°C
